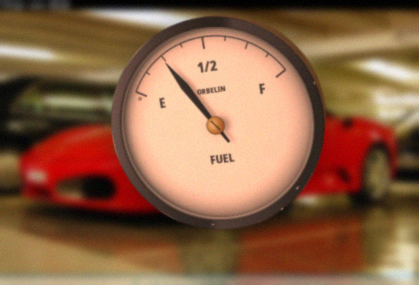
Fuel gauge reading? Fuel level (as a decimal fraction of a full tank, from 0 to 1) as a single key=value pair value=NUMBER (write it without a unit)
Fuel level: value=0.25
